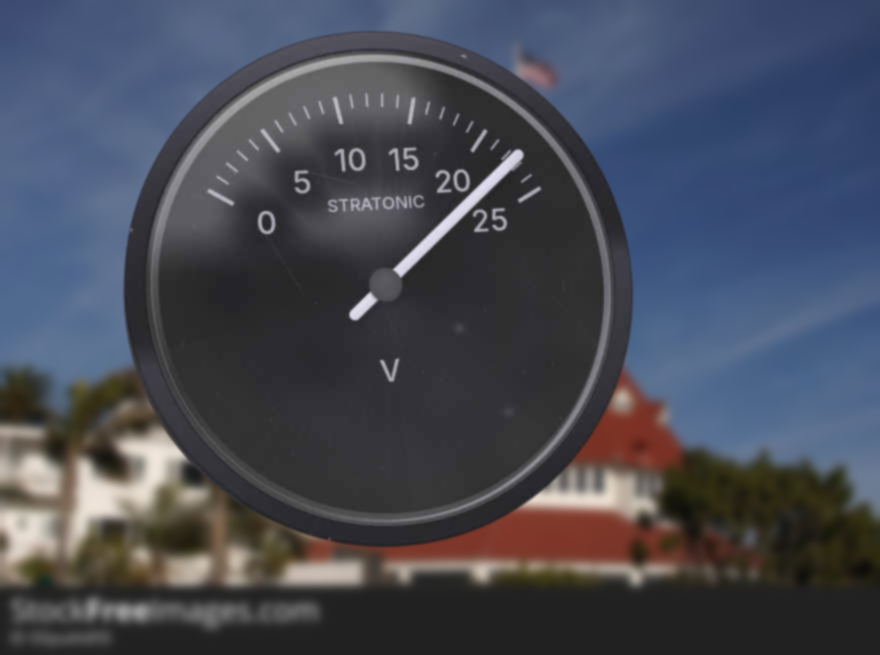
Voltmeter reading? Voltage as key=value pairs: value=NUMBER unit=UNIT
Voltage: value=22.5 unit=V
